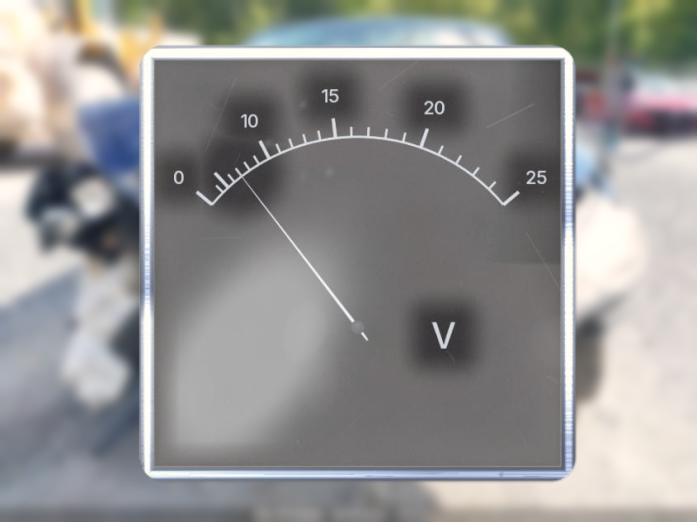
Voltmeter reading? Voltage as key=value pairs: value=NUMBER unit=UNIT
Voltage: value=7 unit=V
